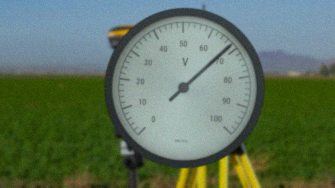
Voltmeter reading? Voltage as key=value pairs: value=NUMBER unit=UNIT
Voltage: value=68 unit=V
